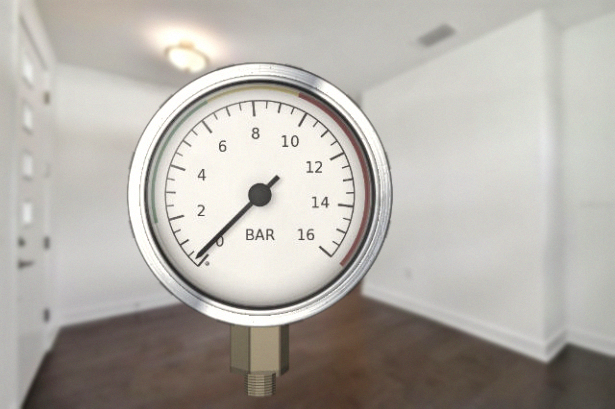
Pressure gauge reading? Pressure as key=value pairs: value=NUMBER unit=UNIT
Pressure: value=0.25 unit=bar
